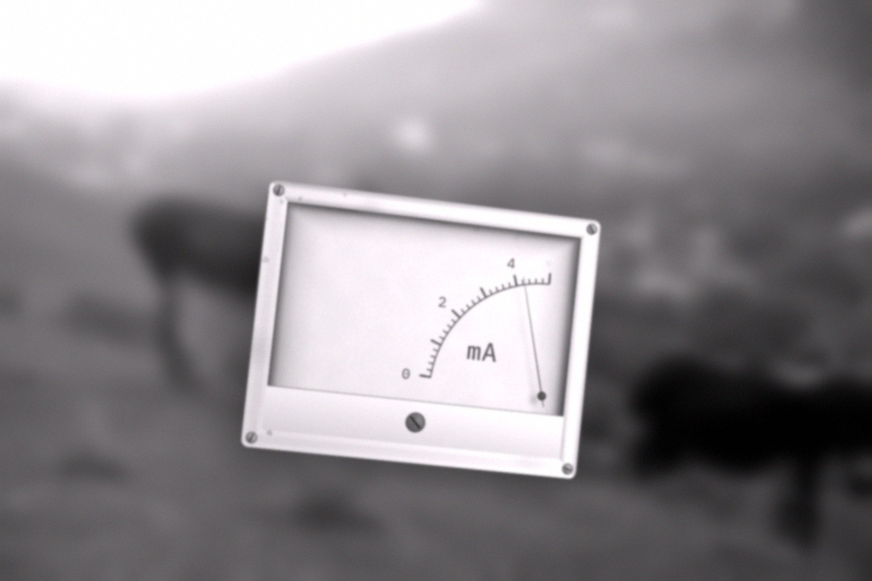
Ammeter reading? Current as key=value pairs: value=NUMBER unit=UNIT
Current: value=4.2 unit=mA
